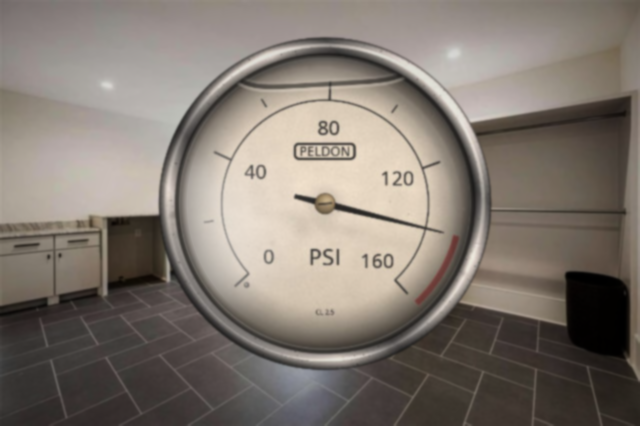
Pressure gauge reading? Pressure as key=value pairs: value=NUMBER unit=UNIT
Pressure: value=140 unit=psi
